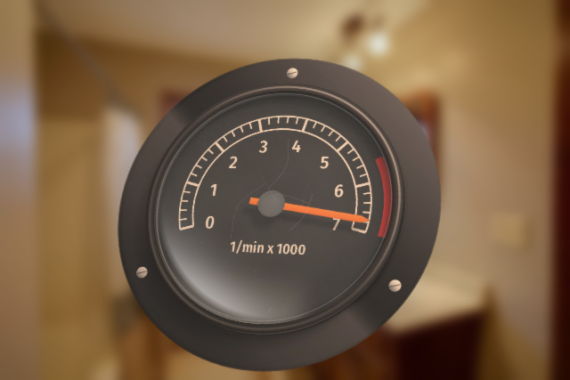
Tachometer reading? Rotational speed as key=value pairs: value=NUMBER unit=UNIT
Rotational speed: value=6800 unit=rpm
